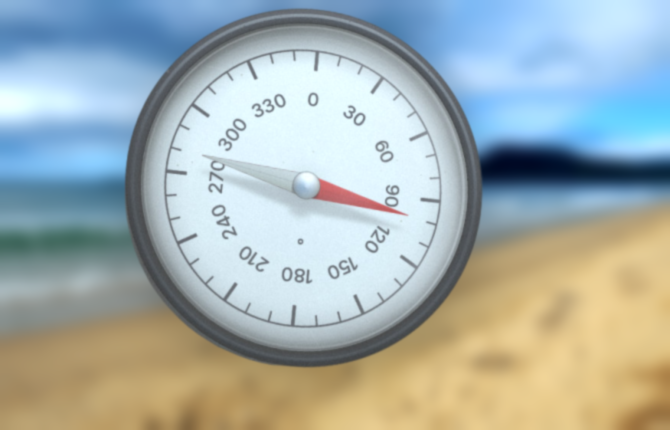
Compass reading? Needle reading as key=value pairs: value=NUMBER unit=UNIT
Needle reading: value=100 unit=°
